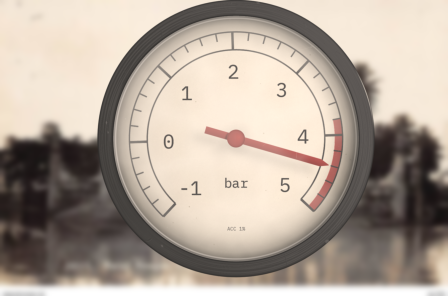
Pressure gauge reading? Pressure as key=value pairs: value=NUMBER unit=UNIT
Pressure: value=4.4 unit=bar
